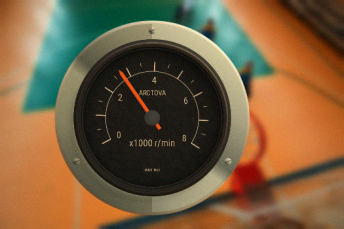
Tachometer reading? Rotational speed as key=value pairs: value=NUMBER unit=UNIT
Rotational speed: value=2750 unit=rpm
